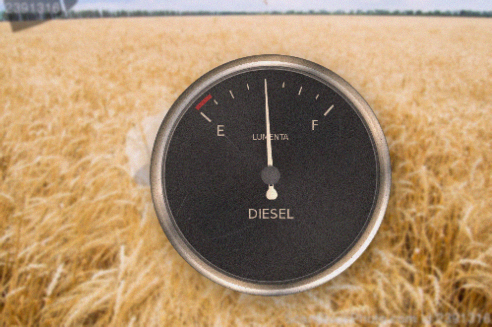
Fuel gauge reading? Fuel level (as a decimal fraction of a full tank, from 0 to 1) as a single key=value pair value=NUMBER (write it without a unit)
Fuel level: value=0.5
